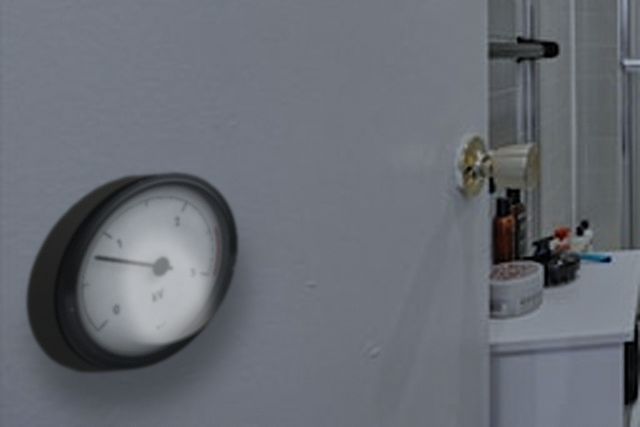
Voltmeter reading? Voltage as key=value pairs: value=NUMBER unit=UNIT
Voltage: value=0.75 unit=kV
